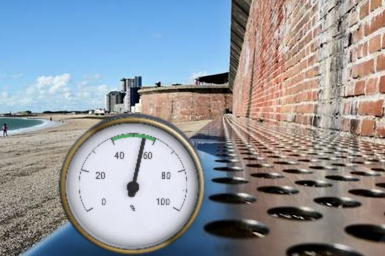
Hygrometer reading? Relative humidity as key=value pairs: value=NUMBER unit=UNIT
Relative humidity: value=55 unit=%
